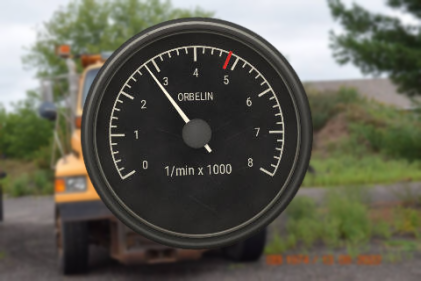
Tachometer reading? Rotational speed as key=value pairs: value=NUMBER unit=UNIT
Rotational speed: value=2800 unit=rpm
